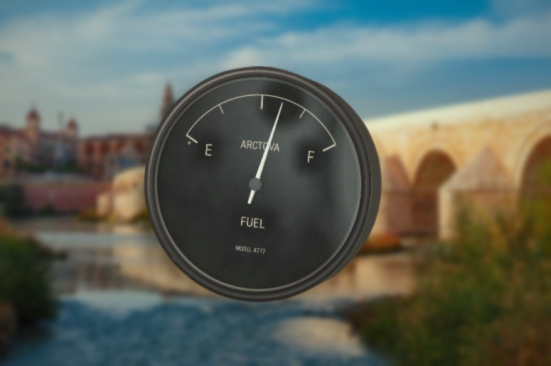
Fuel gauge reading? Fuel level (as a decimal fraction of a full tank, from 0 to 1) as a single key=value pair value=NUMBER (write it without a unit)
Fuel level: value=0.625
